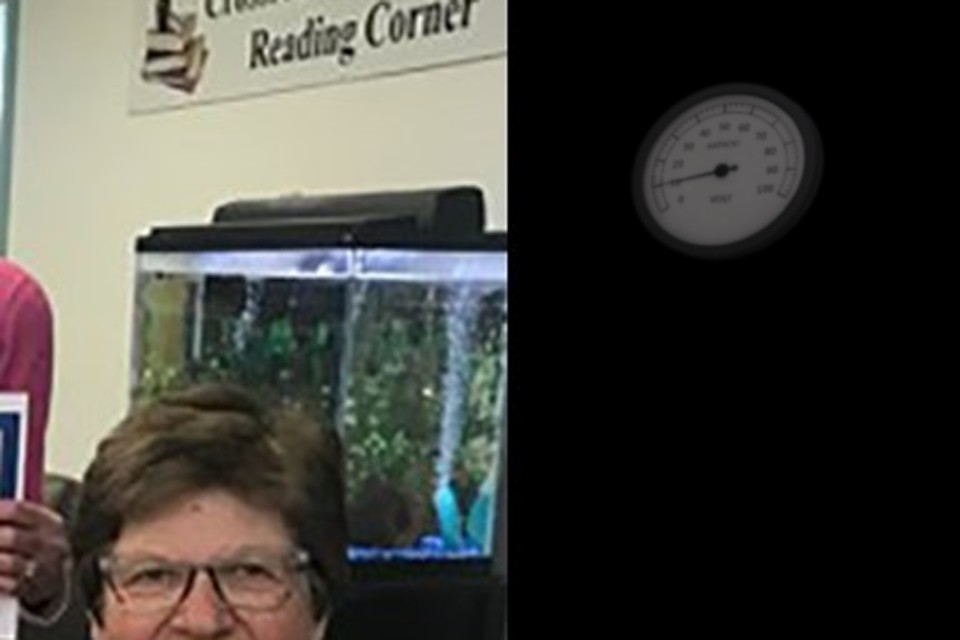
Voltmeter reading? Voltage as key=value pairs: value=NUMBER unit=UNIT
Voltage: value=10 unit=V
